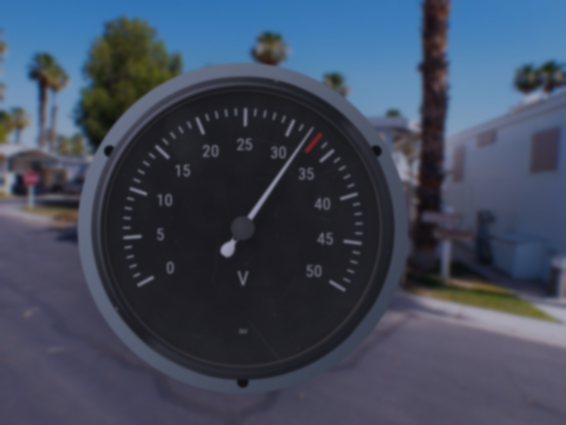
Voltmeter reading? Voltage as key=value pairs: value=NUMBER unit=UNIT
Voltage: value=32 unit=V
